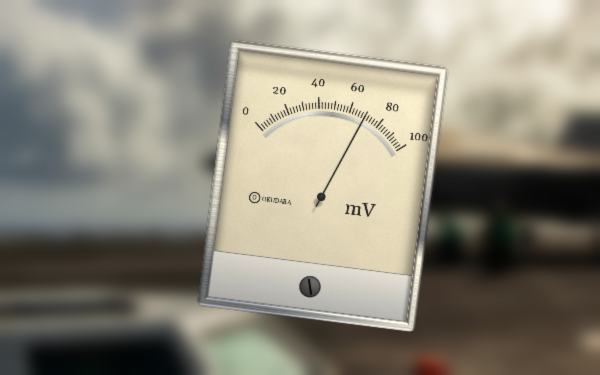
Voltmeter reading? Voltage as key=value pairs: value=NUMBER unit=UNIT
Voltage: value=70 unit=mV
